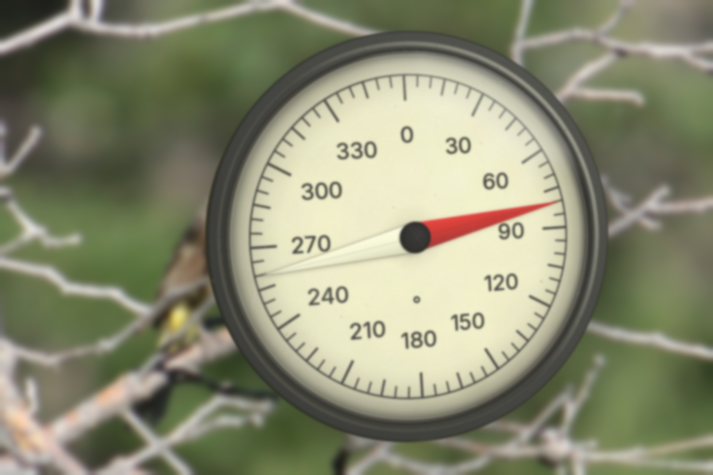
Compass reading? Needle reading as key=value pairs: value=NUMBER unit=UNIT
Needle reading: value=80 unit=°
